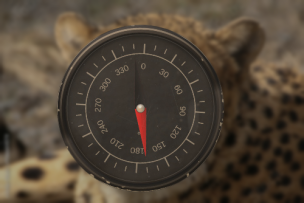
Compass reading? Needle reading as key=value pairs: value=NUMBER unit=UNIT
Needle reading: value=170 unit=°
